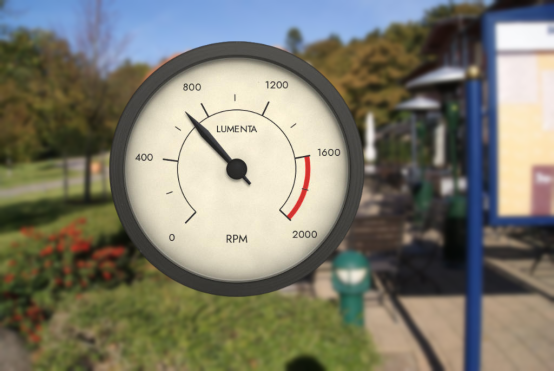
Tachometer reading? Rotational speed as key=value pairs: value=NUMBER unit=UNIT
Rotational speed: value=700 unit=rpm
